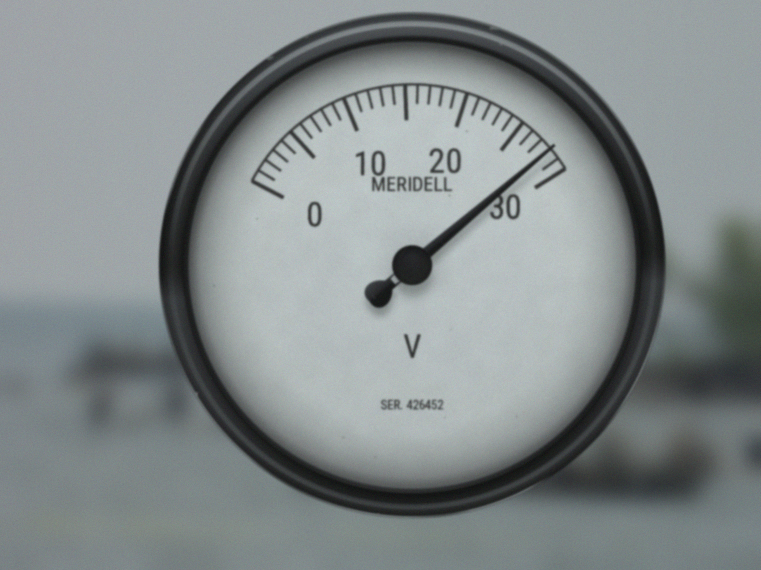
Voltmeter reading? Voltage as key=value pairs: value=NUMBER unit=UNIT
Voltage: value=28 unit=V
